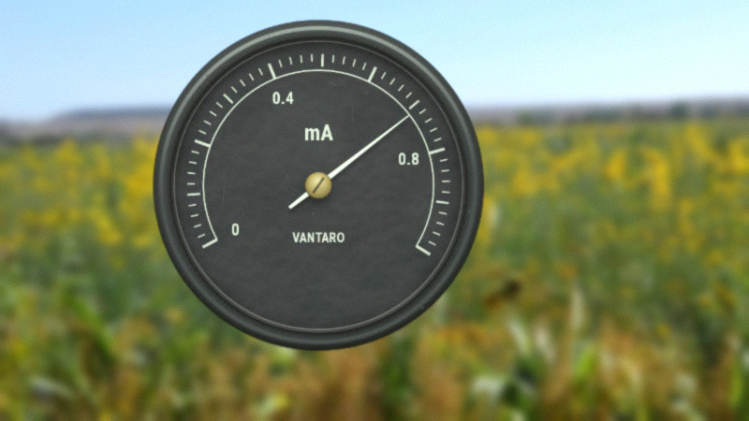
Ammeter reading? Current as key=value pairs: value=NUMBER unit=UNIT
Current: value=0.71 unit=mA
